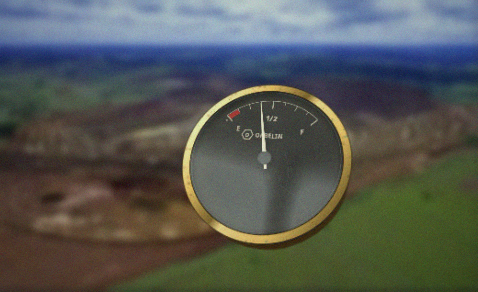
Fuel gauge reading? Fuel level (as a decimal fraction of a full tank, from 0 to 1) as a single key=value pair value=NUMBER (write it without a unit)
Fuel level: value=0.375
